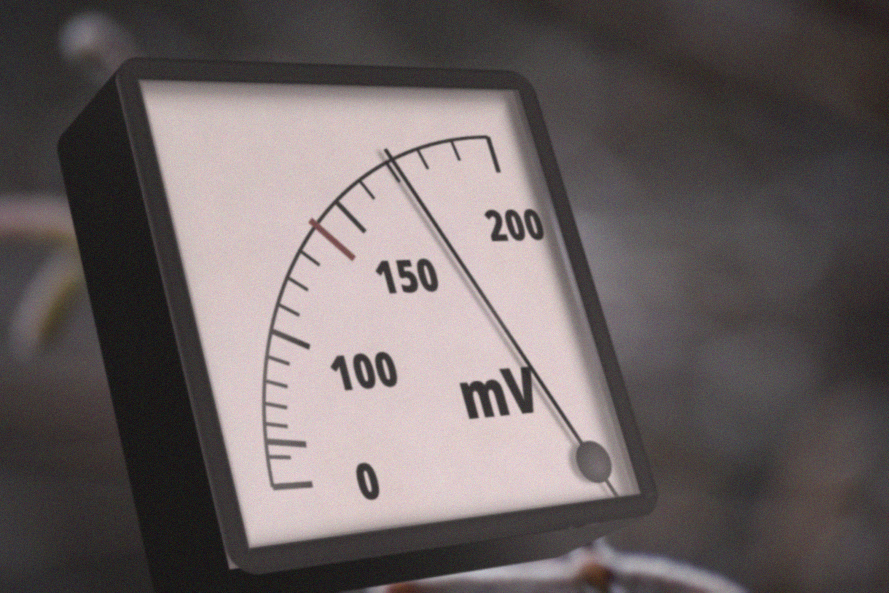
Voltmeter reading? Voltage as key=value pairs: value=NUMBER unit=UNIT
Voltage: value=170 unit=mV
